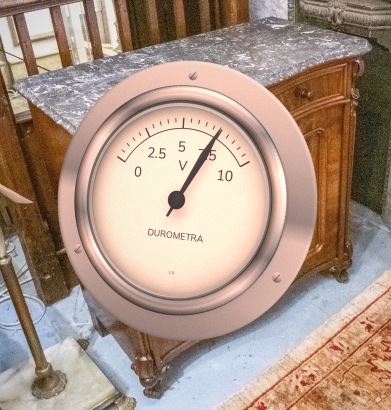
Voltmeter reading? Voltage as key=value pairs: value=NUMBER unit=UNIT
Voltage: value=7.5 unit=V
